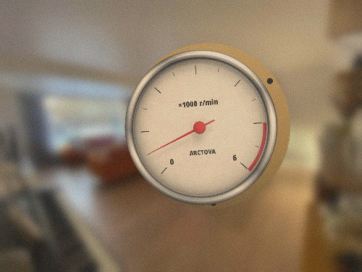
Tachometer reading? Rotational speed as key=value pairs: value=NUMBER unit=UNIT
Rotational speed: value=500 unit=rpm
